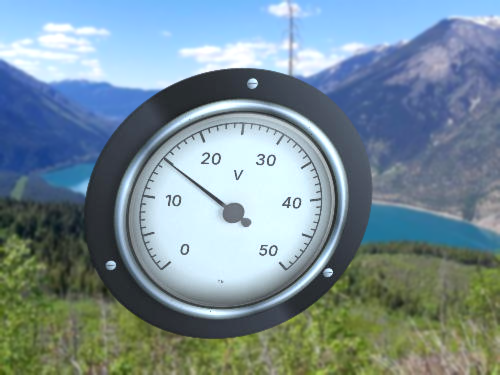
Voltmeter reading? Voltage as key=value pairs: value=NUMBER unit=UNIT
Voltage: value=15 unit=V
